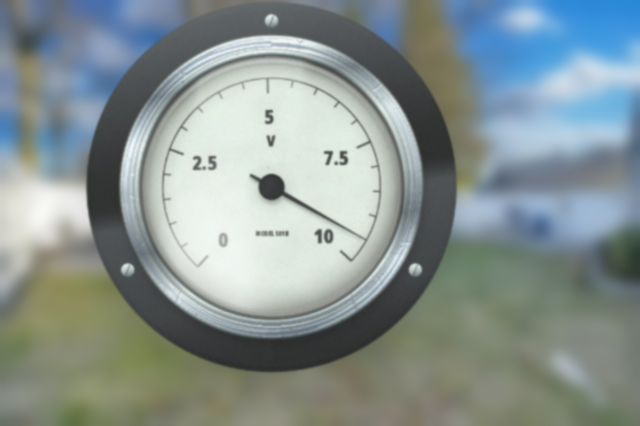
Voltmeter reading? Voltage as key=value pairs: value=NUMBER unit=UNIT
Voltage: value=9.5 unit=V
